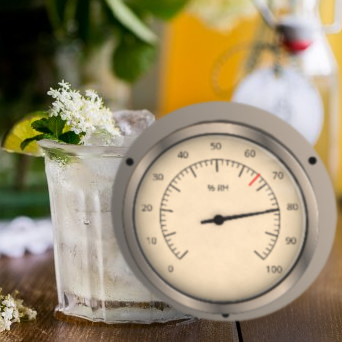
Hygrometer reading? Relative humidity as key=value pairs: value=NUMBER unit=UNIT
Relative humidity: value=80 unit=%
